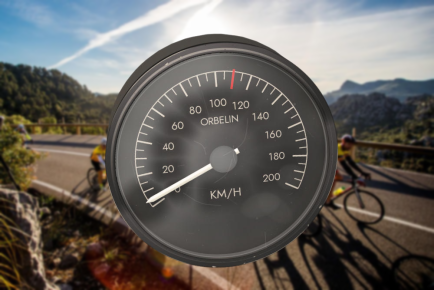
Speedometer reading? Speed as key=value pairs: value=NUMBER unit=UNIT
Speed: value=5 unit=km/h
